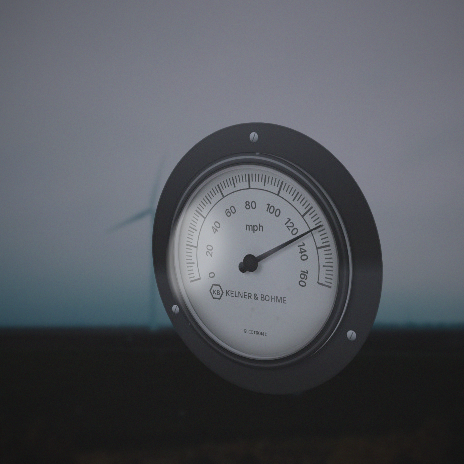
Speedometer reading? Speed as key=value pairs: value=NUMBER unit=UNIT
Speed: value=130 unit=mph
